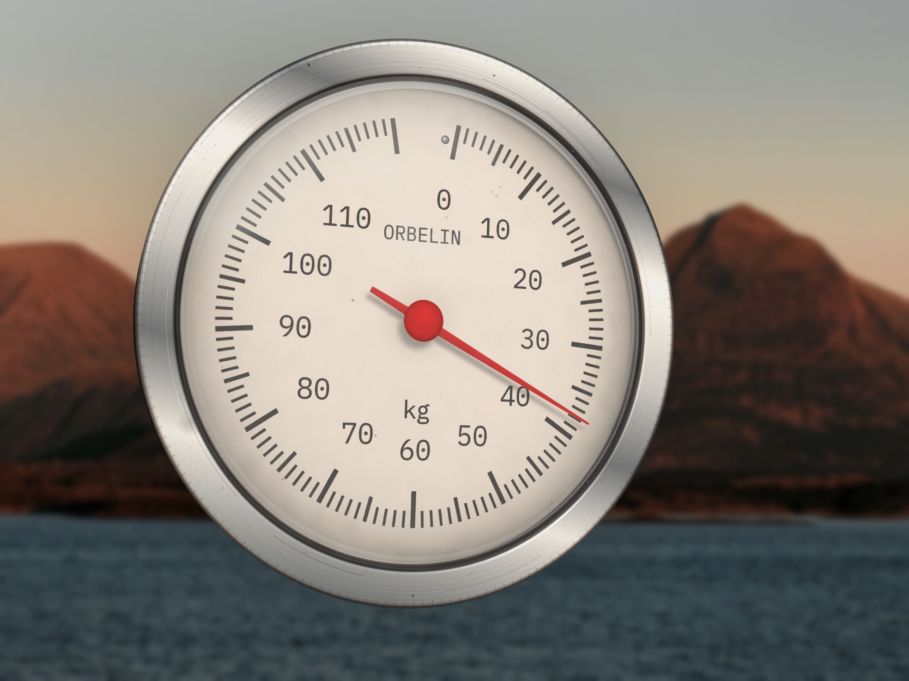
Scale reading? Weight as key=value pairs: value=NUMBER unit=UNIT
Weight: value=38 unit=kg
